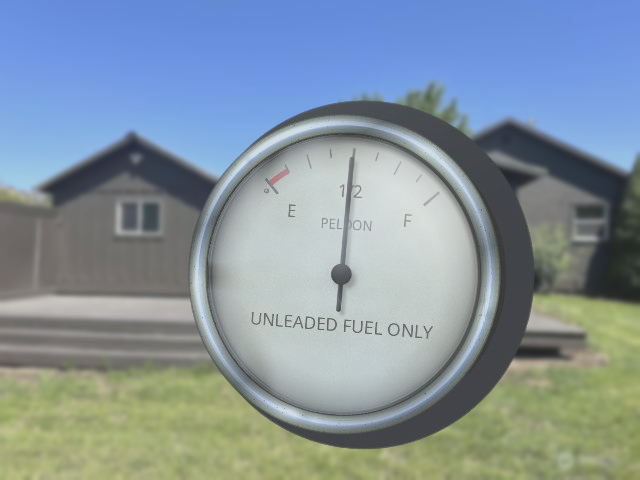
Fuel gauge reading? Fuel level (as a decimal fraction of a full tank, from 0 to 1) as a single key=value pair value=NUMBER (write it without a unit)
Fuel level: value=0.5
